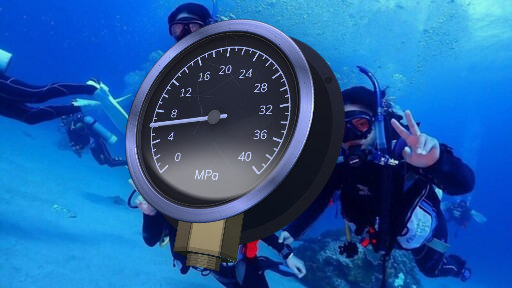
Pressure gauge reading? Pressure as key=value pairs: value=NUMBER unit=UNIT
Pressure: value=6 unit=MPa
